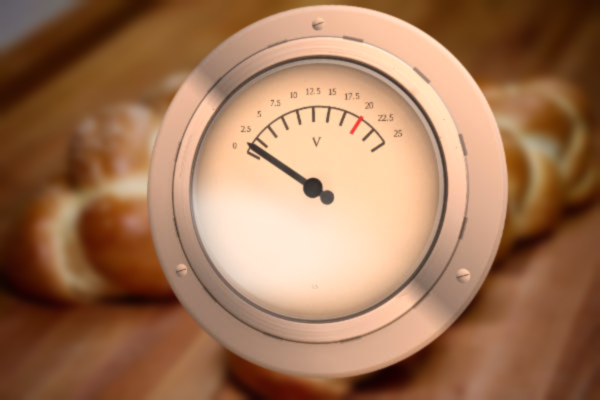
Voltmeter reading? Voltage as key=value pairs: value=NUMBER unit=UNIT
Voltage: value=1.25 unit=V
